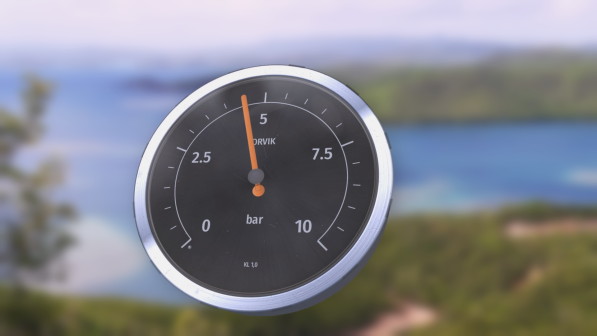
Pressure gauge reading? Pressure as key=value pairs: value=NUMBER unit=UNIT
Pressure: value=4.5 unit=bar
